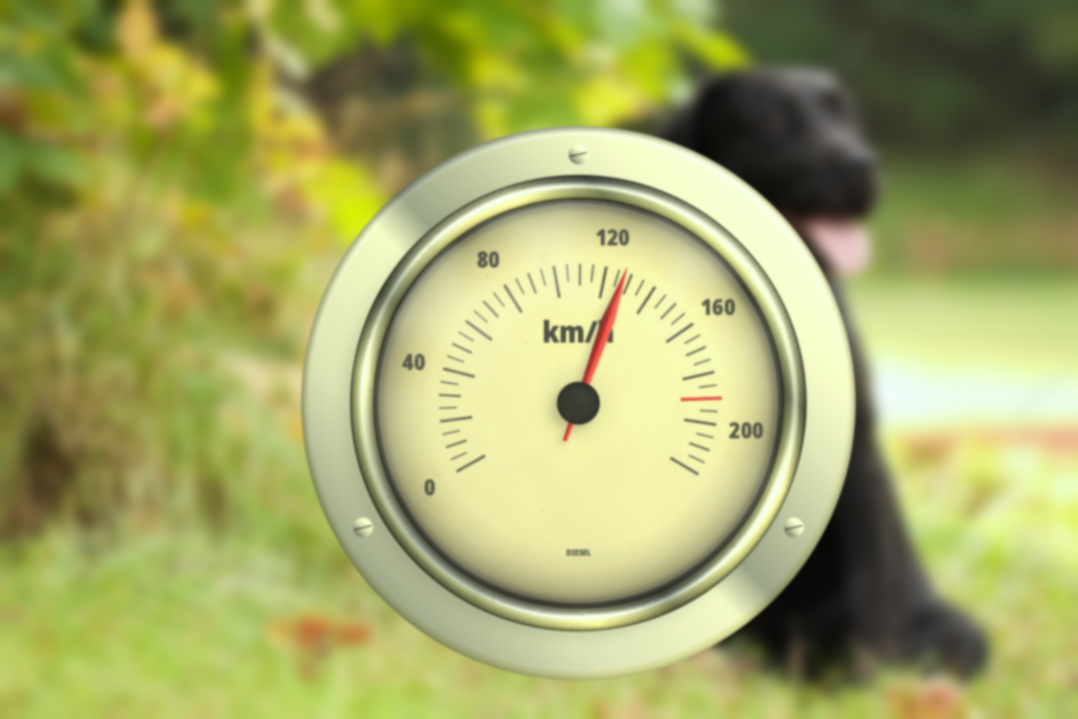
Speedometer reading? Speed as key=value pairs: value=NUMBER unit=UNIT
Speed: value=127.5 unit=km/h
